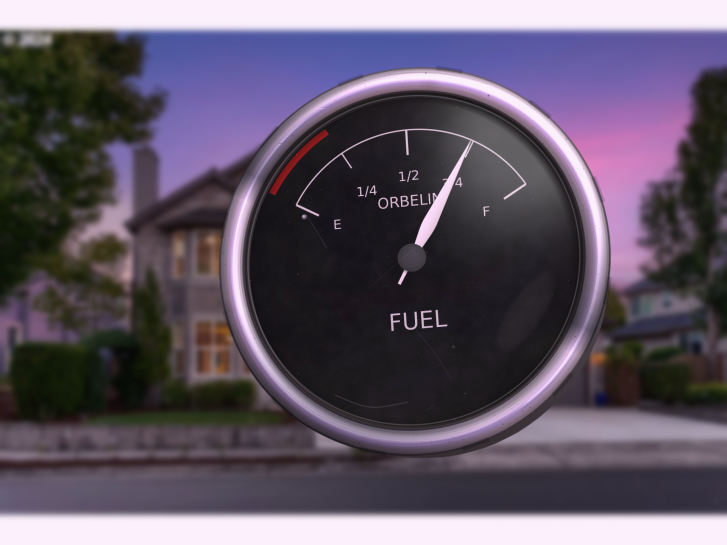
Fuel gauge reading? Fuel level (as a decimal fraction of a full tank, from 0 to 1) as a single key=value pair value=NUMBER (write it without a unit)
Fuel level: value=0.75
